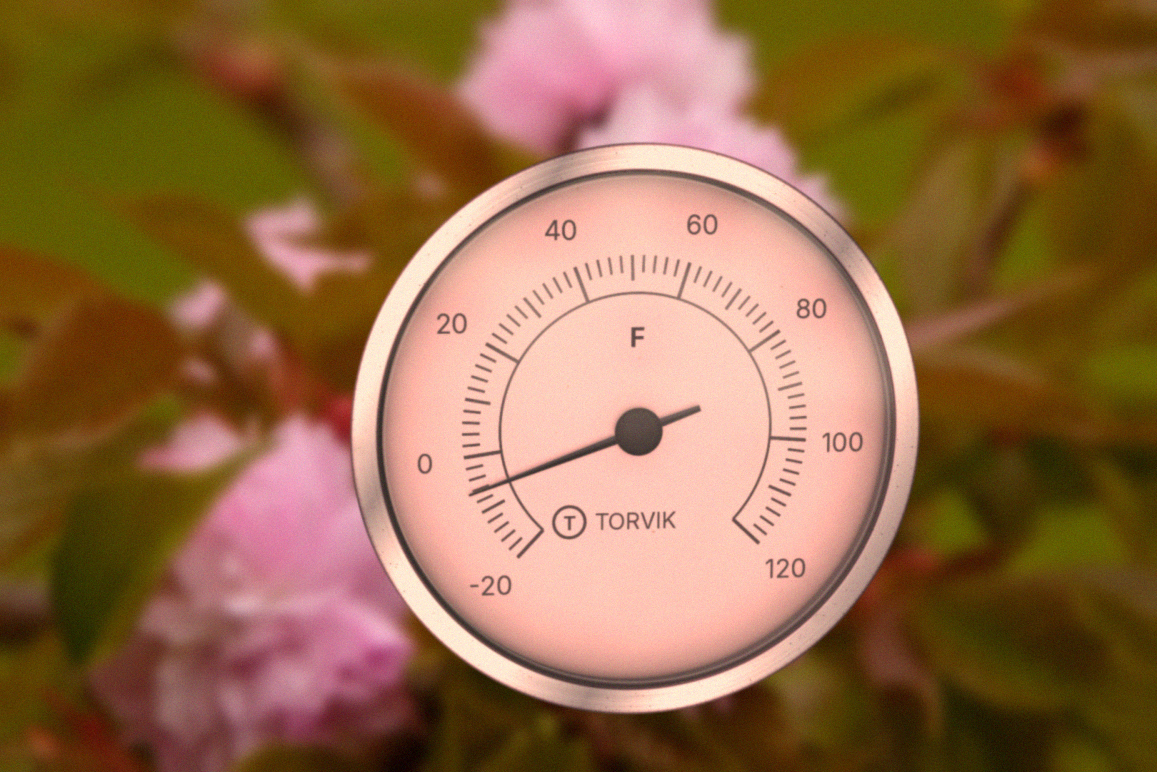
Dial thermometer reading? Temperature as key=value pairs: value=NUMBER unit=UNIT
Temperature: value=-6 unit=°F
